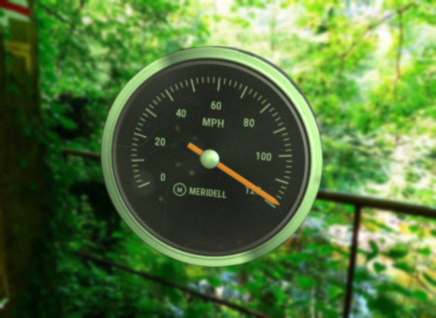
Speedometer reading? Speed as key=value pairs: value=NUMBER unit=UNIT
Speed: value=118 unit=mph
